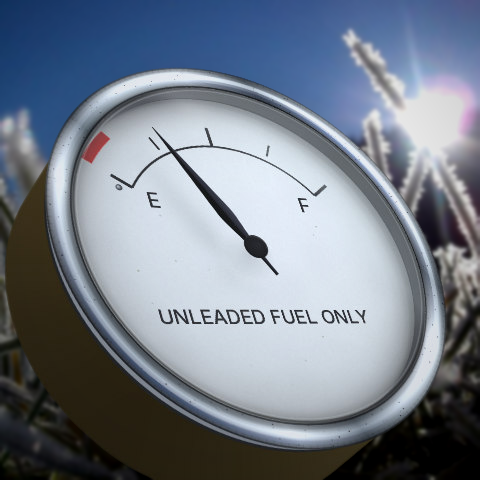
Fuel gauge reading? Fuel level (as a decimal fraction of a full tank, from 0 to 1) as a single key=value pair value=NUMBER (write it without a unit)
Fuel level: value=0.25
